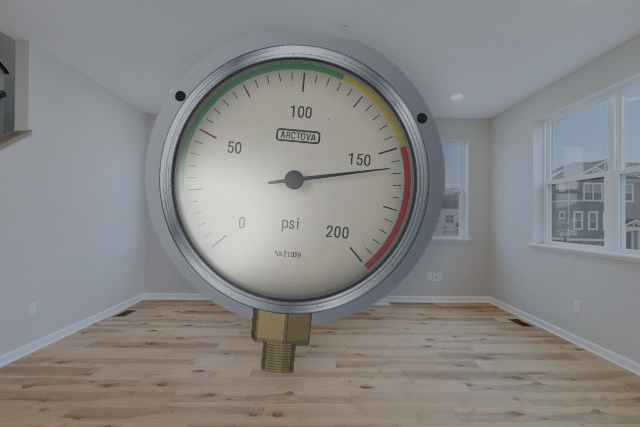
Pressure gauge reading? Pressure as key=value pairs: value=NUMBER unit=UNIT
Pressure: value=157.5 unit=psi
